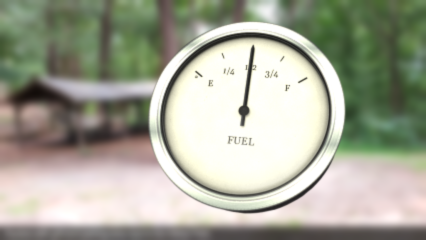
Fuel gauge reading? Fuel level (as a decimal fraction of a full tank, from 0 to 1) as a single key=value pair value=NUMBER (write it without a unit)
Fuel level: value=0.5
